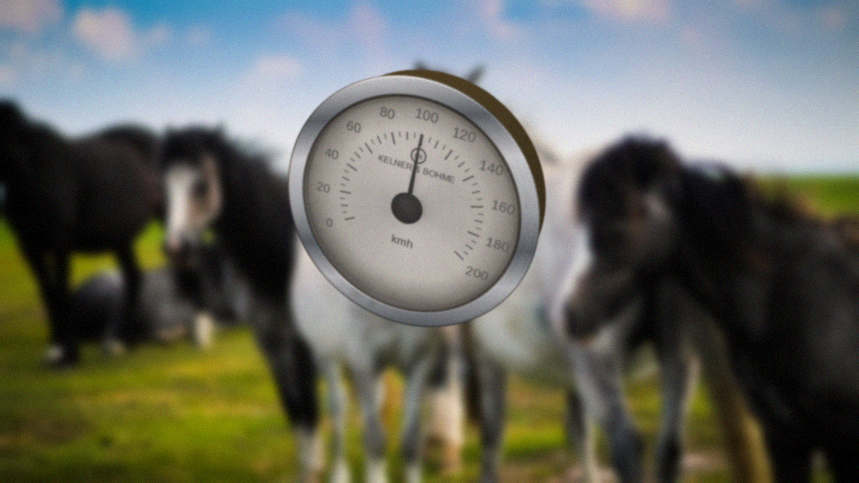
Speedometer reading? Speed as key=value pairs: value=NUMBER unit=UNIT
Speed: value=100 unit=km/h
